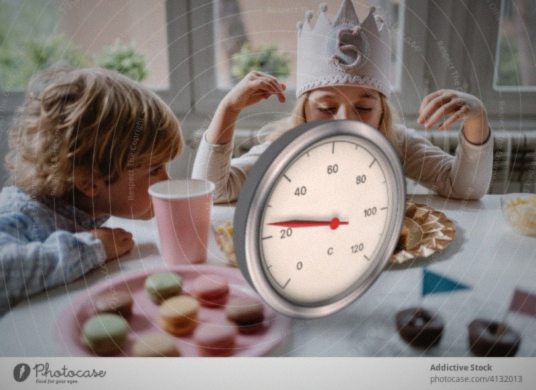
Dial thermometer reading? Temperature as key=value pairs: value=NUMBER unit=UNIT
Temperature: value=25 unit=°C
